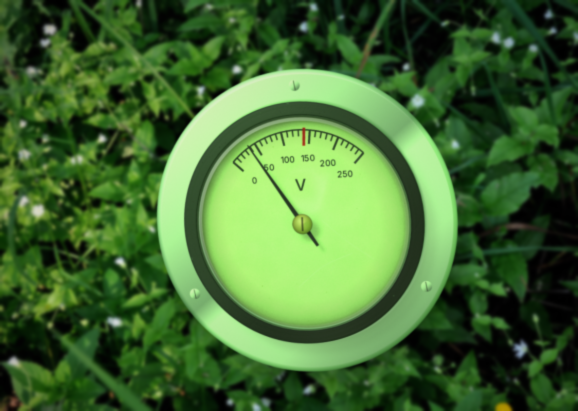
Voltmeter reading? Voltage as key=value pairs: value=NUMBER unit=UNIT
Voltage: value=40 unit=V
